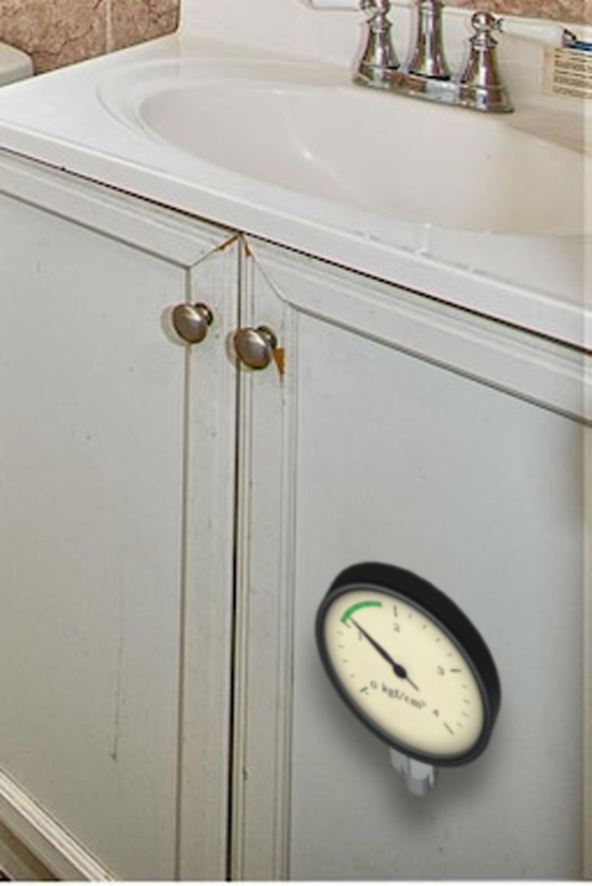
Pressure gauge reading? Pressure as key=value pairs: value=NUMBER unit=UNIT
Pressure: value=1.2 unit=kg/cm²
